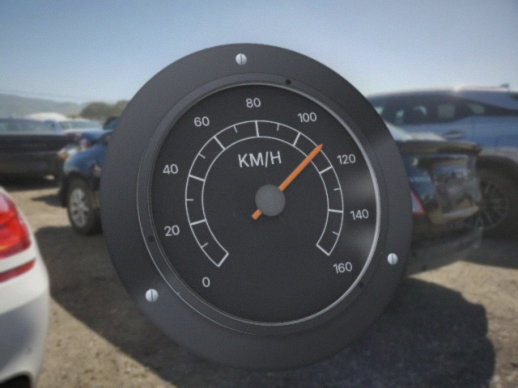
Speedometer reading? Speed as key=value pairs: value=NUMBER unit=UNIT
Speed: value=110 unit=km/h
